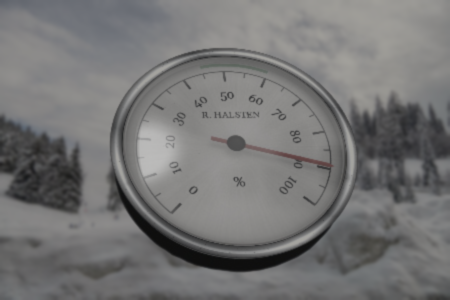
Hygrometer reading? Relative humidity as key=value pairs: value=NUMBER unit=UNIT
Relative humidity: value=90 unit=%
